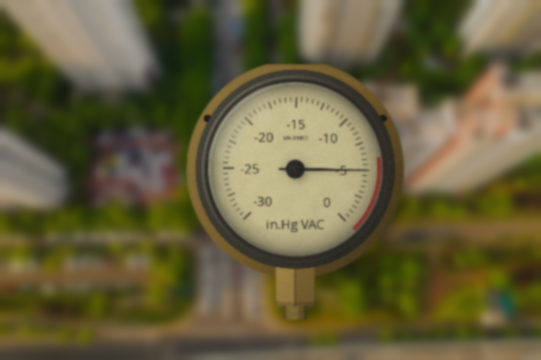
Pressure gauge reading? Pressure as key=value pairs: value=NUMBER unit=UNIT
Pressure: value=-5 unit=inHg
